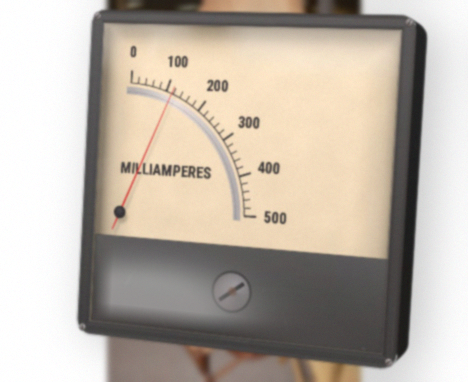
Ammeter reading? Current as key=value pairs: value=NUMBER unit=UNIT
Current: value=120 unit=mA
